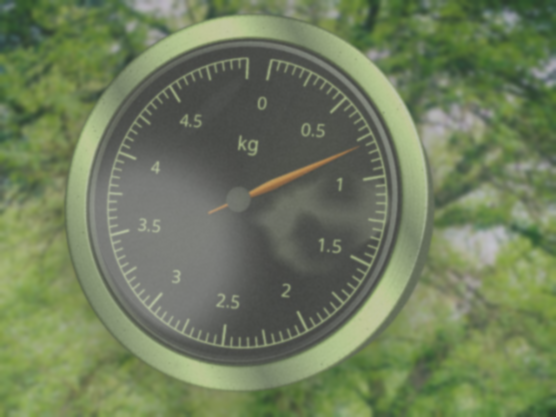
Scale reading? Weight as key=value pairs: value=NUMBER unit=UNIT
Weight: value=0.8 unit=kg
